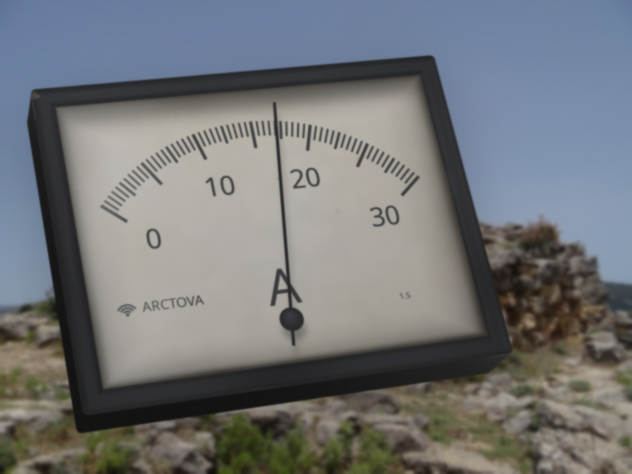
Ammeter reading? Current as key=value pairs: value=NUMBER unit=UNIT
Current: value=17 unit=A
